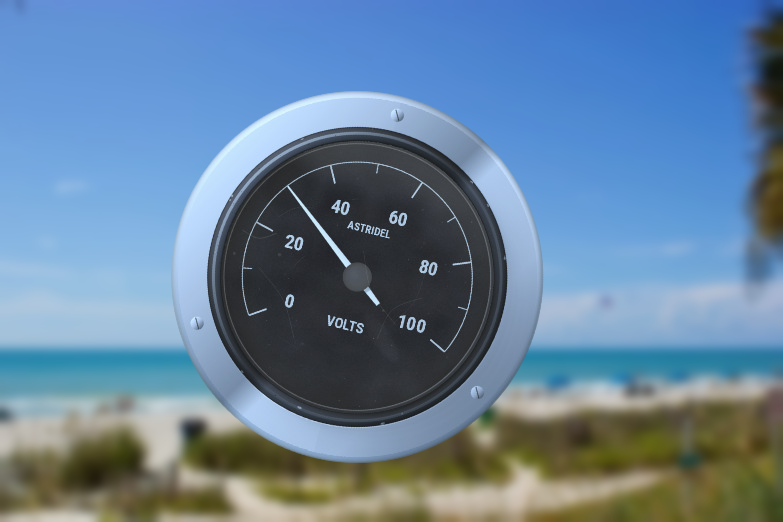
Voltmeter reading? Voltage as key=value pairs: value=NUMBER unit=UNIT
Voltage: value=30 unit=V
